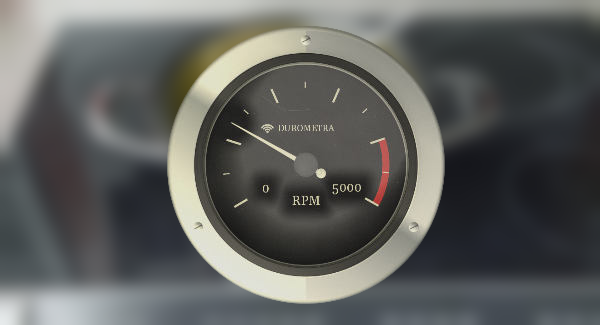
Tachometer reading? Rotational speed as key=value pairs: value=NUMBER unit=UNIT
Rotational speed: value=1250 unit=rpm
